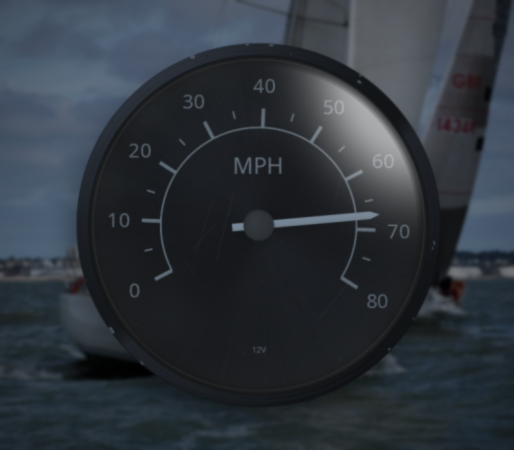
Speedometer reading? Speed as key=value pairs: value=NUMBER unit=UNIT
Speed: value=67.5 unit=mph
